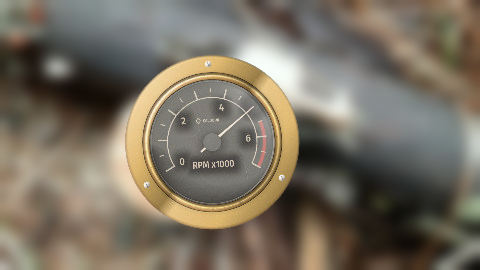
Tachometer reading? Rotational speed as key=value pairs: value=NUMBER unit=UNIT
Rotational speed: value=5000 unit=rpm
